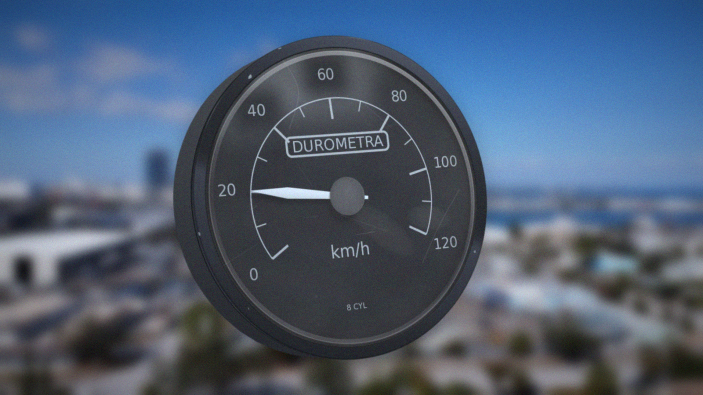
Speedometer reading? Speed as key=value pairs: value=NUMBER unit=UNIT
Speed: value=20 unit=km/h
